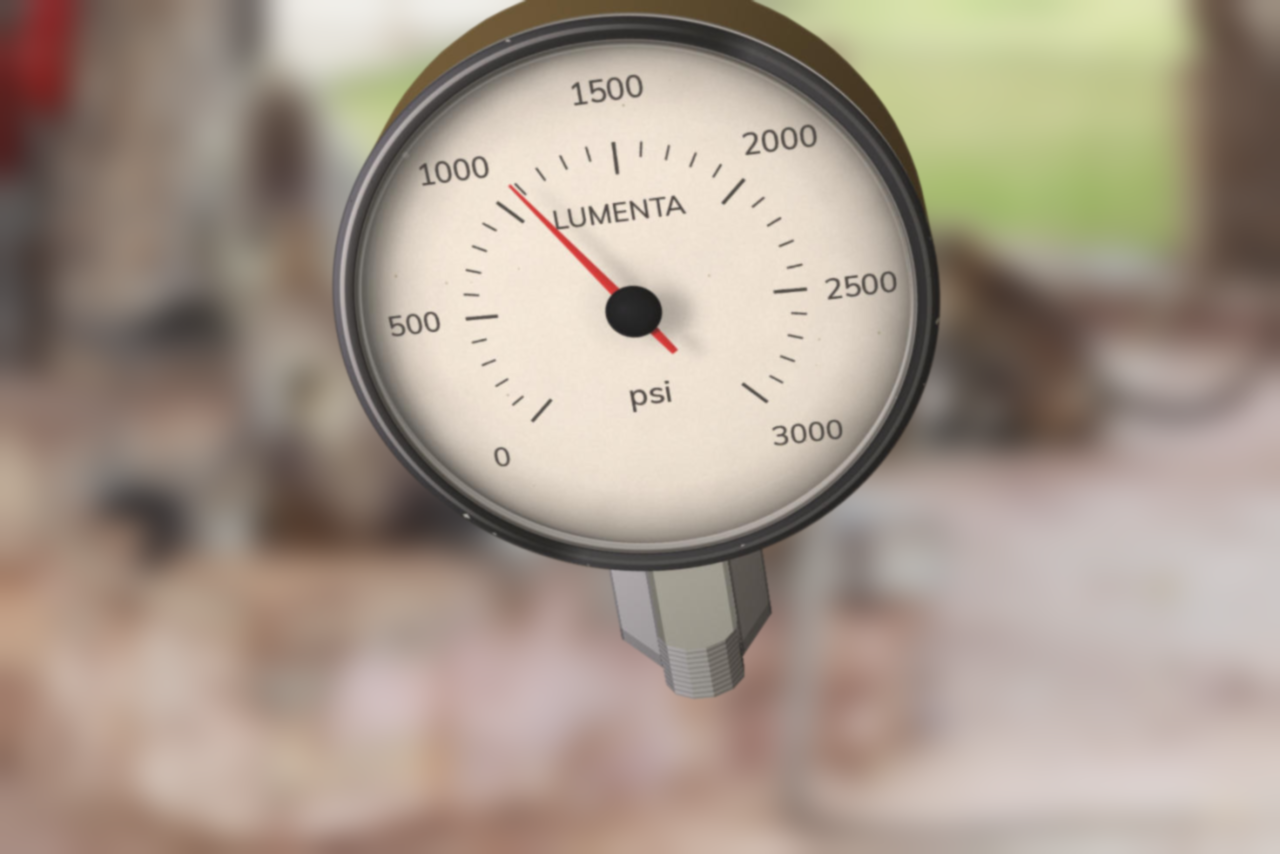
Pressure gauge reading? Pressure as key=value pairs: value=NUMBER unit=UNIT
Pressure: value=1100 unit=psi
